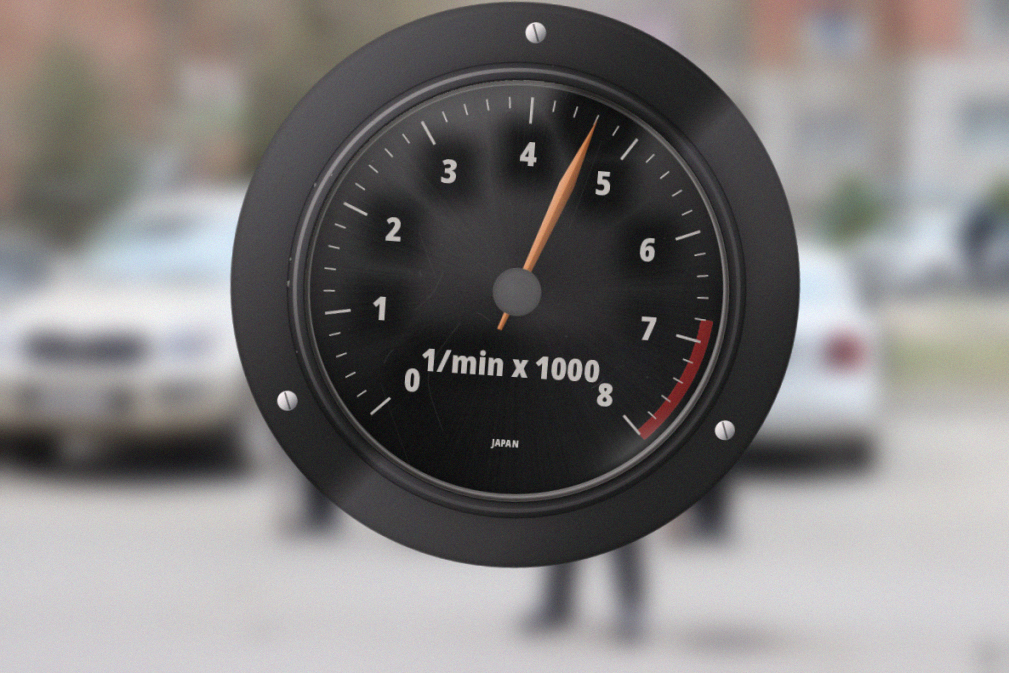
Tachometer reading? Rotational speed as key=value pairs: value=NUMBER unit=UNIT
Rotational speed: value=4600 unit=rpm
